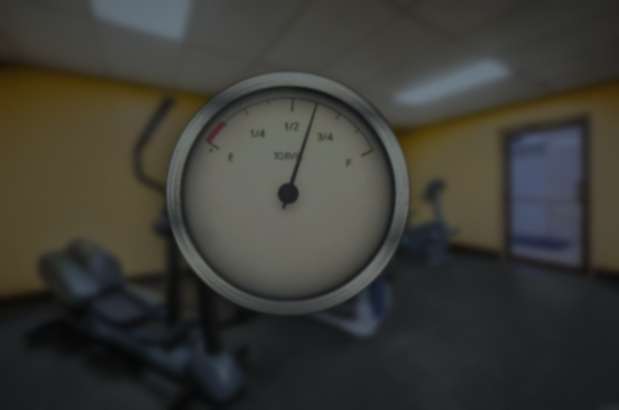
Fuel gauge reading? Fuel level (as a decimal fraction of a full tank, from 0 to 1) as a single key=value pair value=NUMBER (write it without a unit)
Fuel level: value=0.625
